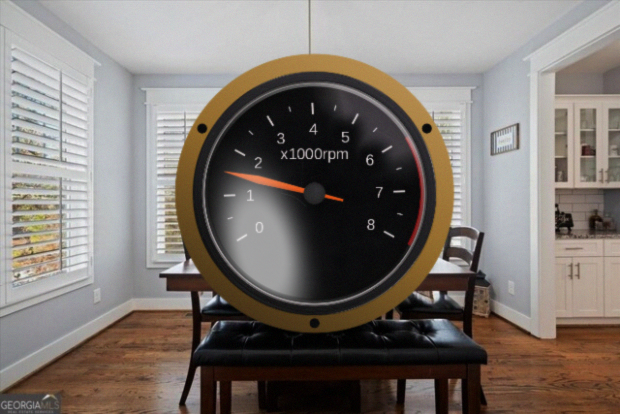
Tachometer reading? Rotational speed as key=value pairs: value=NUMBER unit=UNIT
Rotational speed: value=1500 unit=rpm
